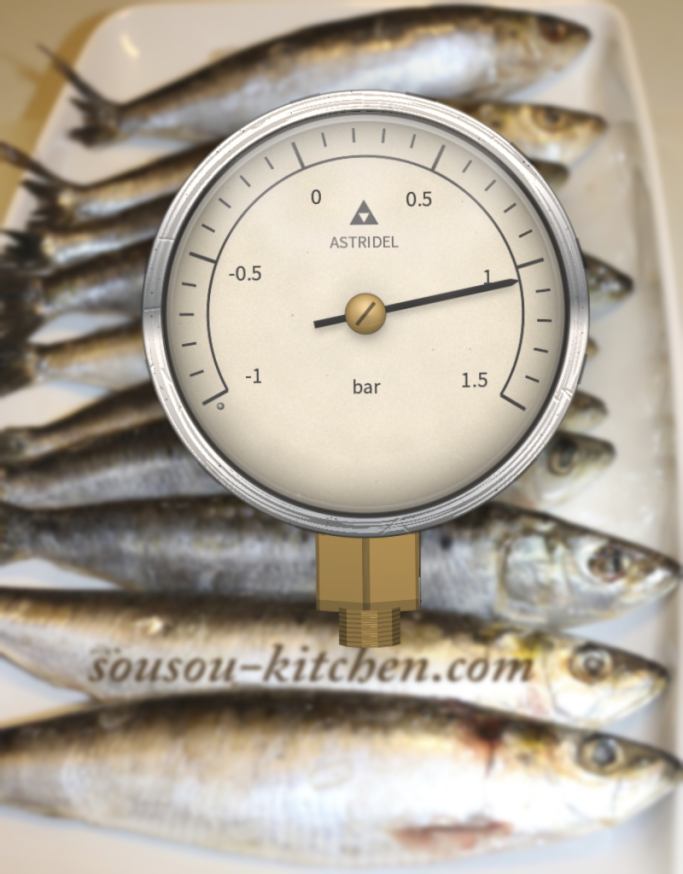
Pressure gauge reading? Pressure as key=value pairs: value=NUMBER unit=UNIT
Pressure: value=1.05 unit=bar
